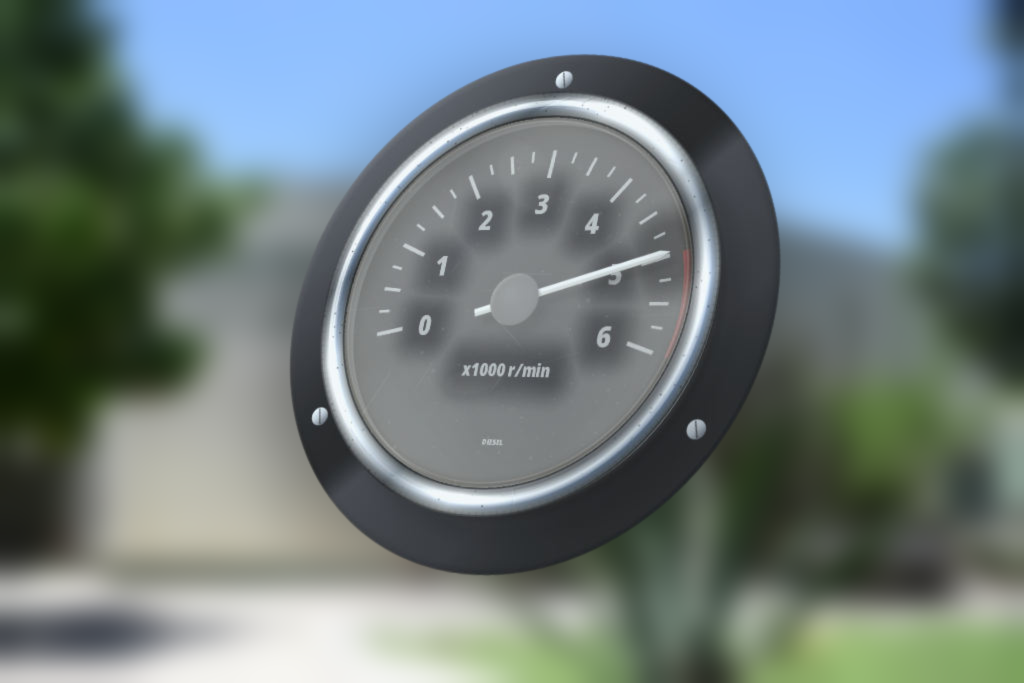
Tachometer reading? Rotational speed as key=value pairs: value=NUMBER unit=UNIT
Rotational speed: value=5000 unit=rpm
